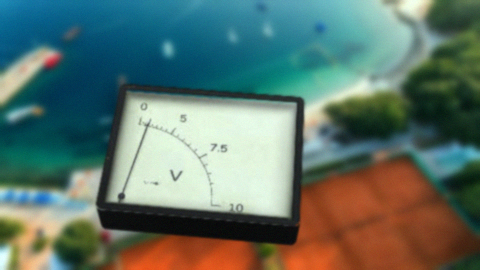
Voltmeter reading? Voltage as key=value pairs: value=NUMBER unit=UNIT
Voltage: value=2.5 unit=V
